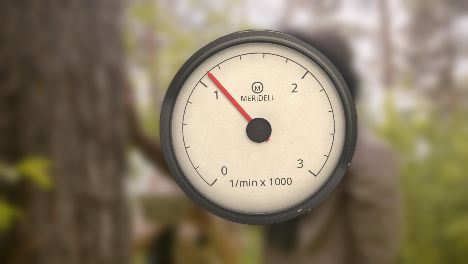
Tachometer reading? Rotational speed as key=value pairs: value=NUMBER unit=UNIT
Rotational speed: value=1100 unit=rpm
